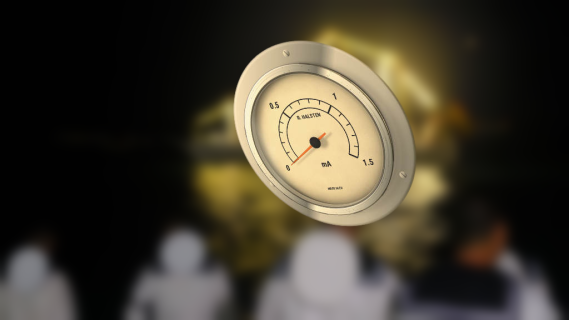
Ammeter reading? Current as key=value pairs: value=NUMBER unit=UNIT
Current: value=0 unit=mA
